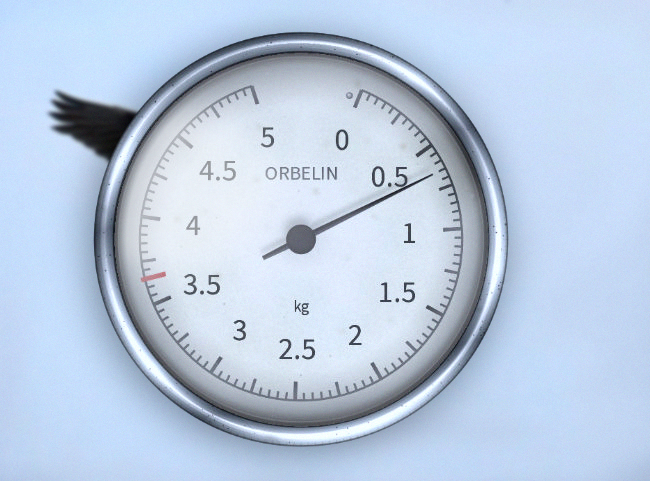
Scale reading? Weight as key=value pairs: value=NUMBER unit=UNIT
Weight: value=0.65 unit=kg
